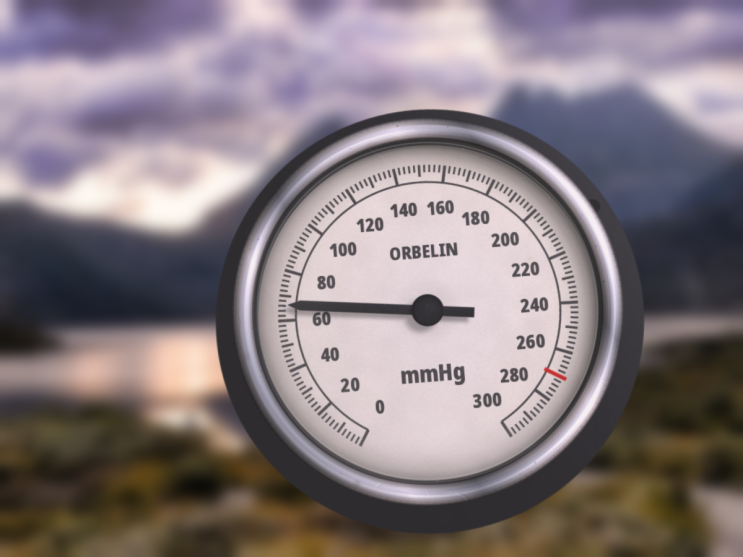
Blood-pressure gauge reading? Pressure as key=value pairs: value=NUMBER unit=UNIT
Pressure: value=66 unit=mmHg
